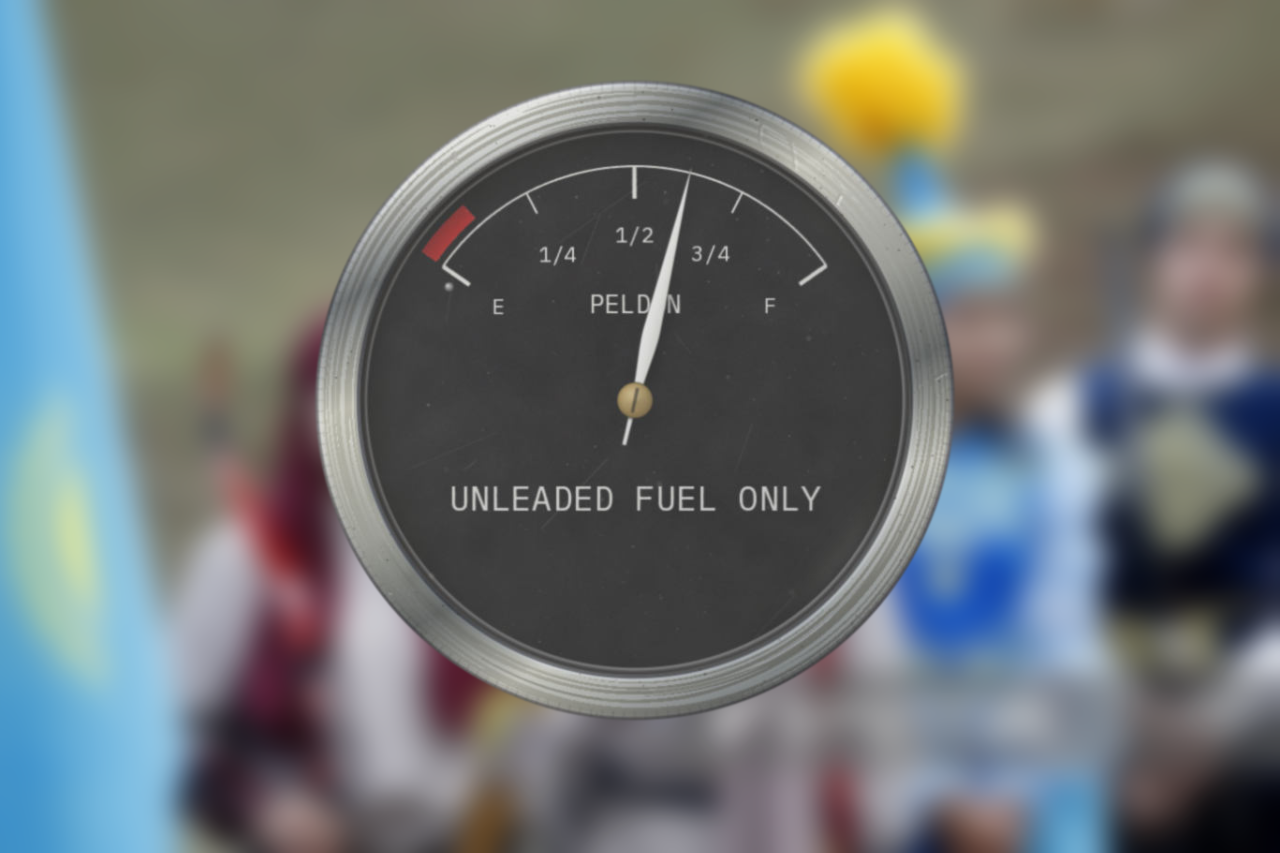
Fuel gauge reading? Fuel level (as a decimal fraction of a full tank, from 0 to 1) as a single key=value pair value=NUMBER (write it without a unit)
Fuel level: value=0.625
